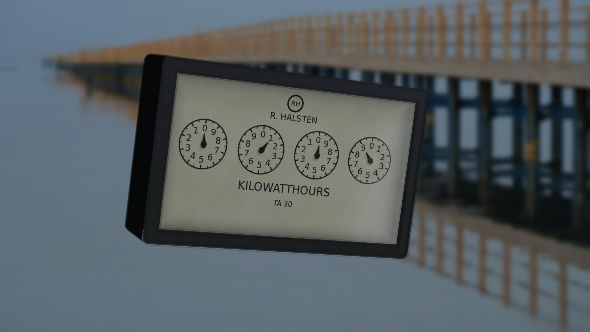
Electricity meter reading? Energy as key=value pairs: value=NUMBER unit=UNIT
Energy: value=99 unit=kWh
